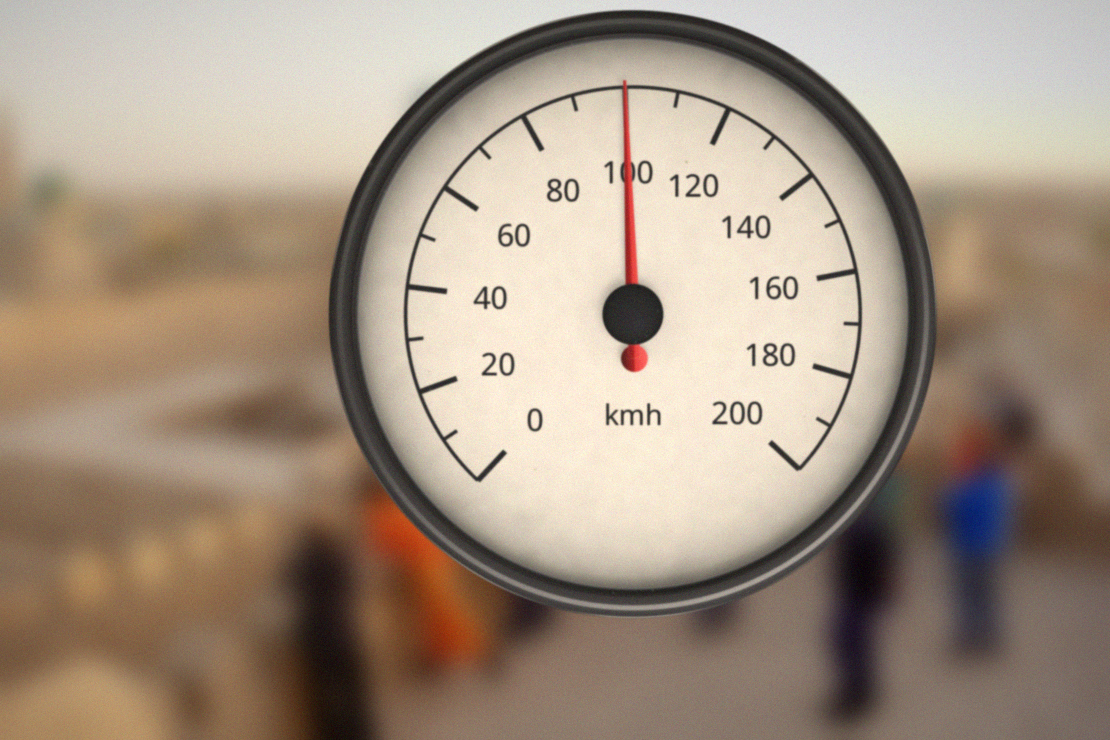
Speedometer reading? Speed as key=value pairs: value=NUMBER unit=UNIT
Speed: value=100 unit=km/h
